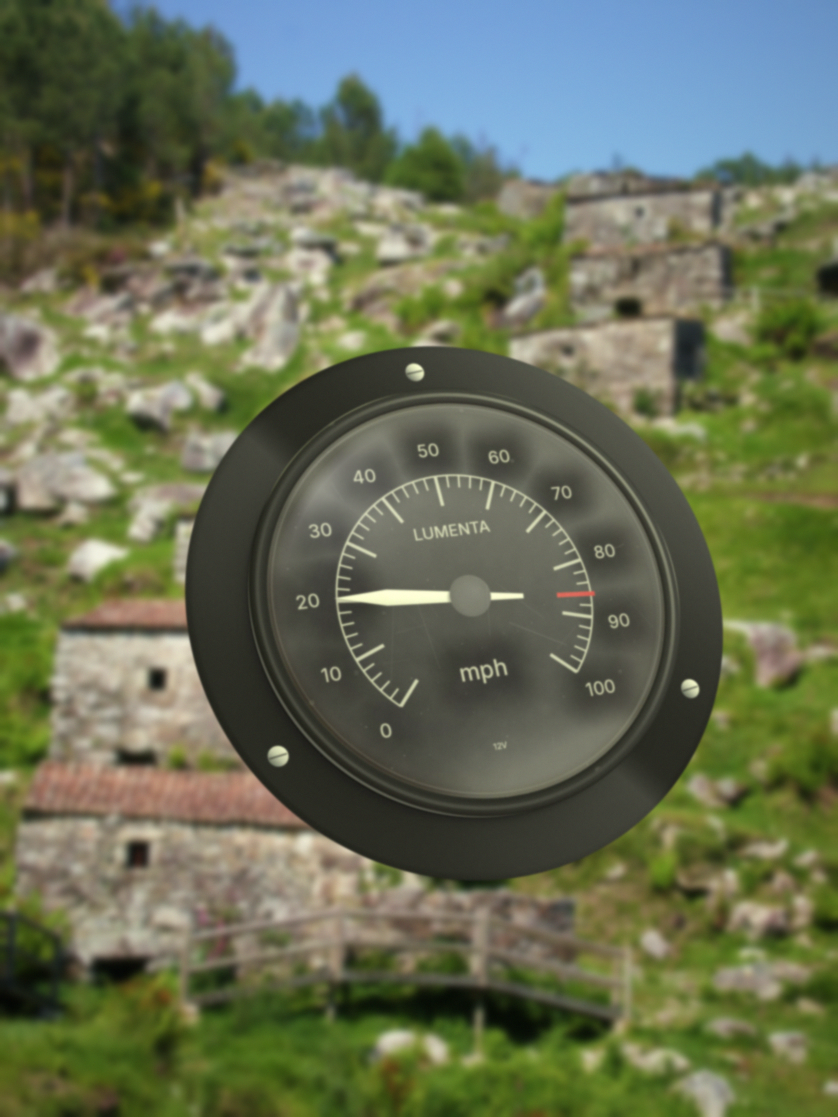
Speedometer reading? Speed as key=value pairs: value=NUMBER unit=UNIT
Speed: value=20 unit=mph
